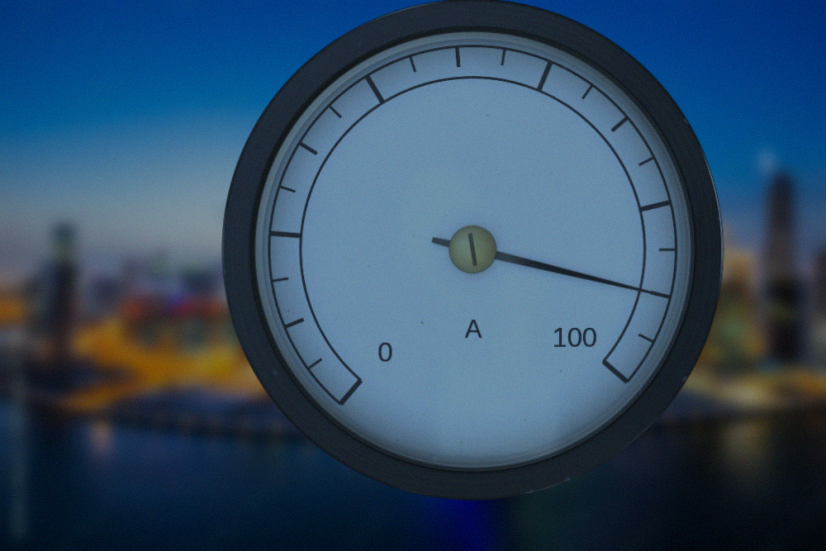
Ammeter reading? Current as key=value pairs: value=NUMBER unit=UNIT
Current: value=90 unit=A
